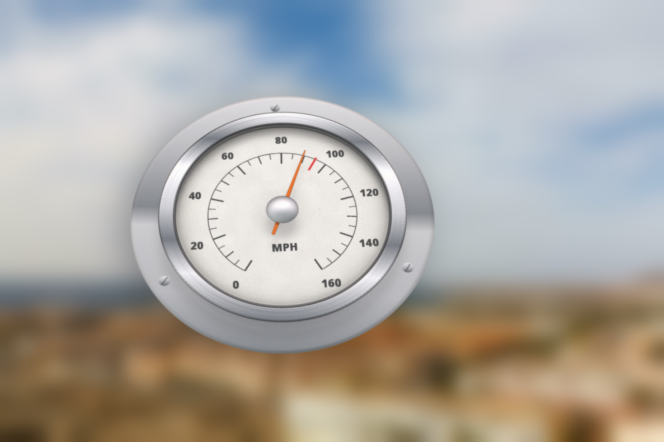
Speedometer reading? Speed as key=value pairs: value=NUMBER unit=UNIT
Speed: value=90 unit=mph
